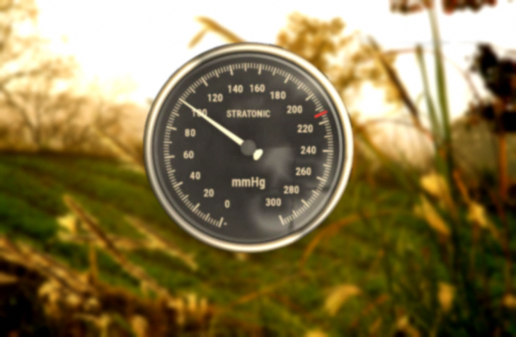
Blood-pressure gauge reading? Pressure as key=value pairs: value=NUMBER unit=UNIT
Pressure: value=100 unit=mmHg
